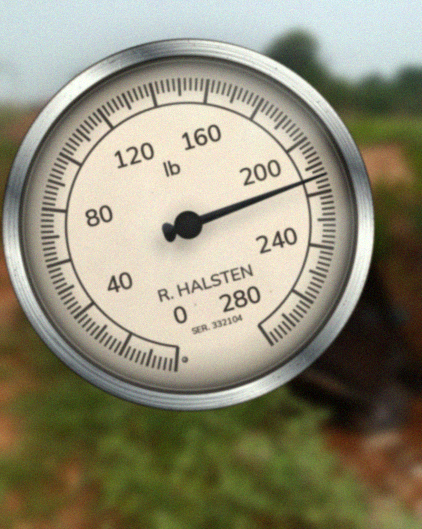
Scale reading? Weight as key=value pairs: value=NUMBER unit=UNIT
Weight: value=214 unit=lb
